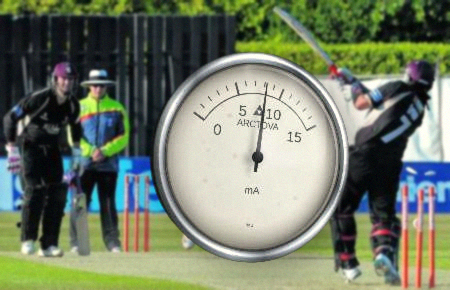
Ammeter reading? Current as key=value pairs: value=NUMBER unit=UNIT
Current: value=8 unit=mA
